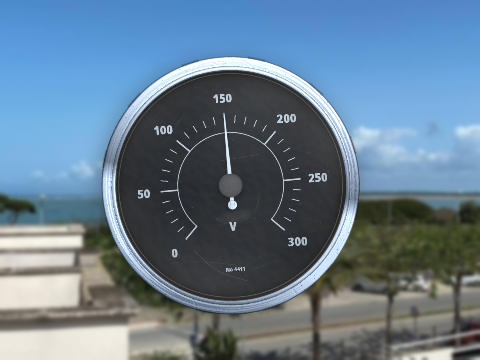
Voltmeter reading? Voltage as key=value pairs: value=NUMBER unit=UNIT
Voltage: value=150 unit=V
